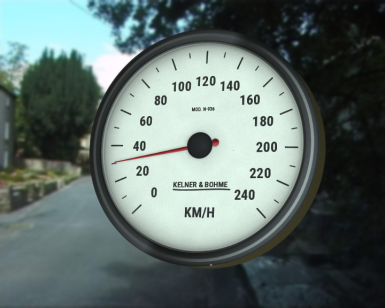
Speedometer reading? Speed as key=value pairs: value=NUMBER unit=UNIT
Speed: value=30 unit=km/h
